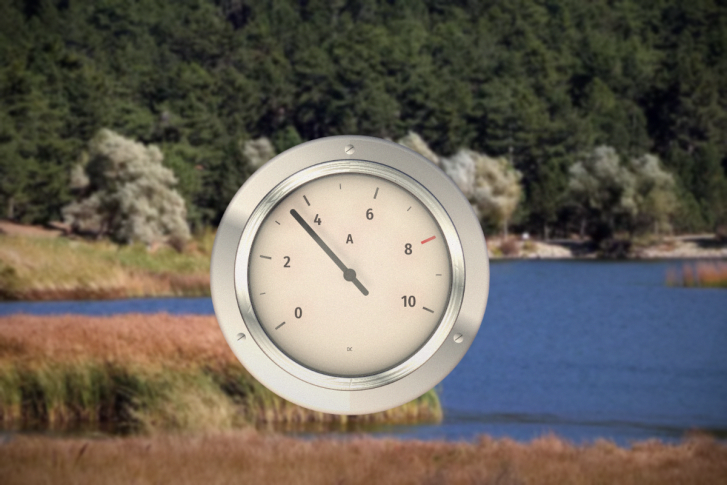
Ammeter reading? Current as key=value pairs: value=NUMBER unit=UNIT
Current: value=3.5 unit=A
